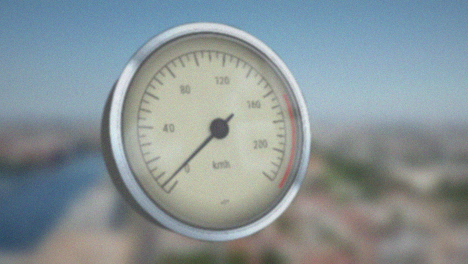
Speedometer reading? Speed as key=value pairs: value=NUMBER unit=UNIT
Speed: value=5 unit=km/h
